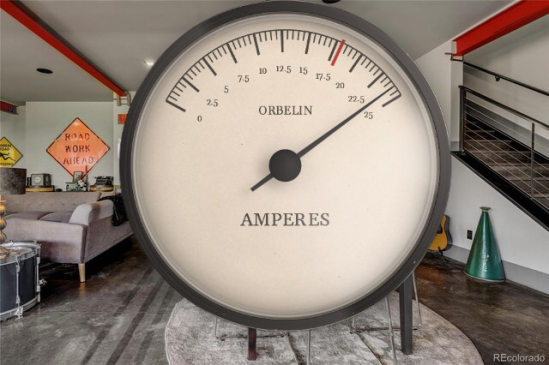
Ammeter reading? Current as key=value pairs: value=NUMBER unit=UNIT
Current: value=24 unit=A
